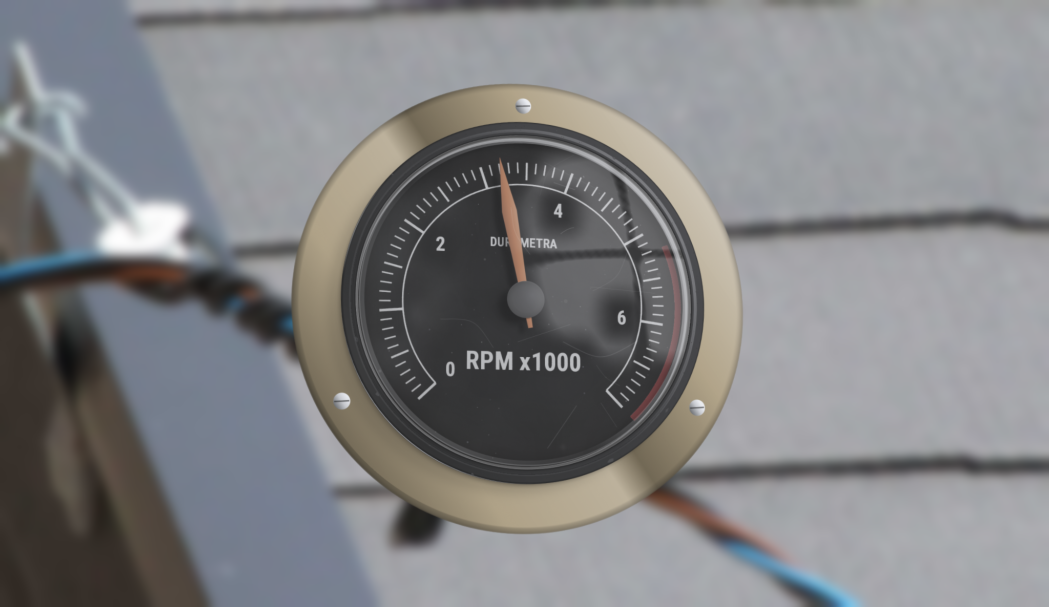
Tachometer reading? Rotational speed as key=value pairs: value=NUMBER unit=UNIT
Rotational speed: value=3200 unit=rpm
